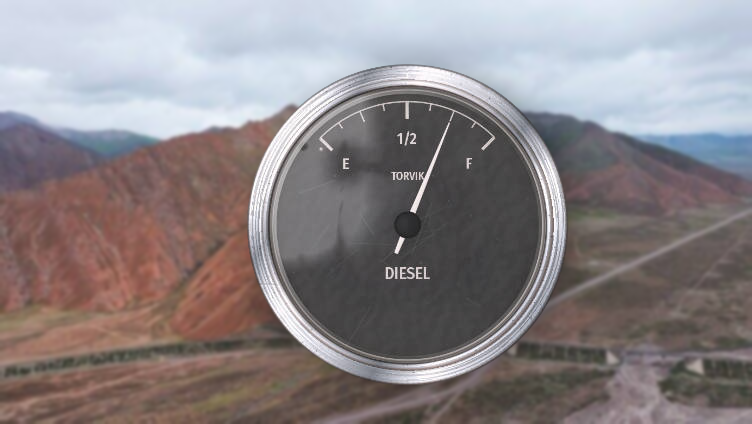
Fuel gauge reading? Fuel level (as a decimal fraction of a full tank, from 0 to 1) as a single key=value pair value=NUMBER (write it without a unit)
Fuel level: value=0.75
